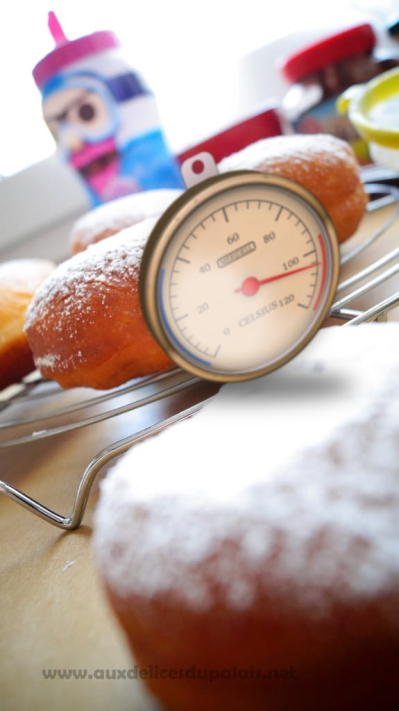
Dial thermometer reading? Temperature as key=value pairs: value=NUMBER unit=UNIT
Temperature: value=104 unit=°C
